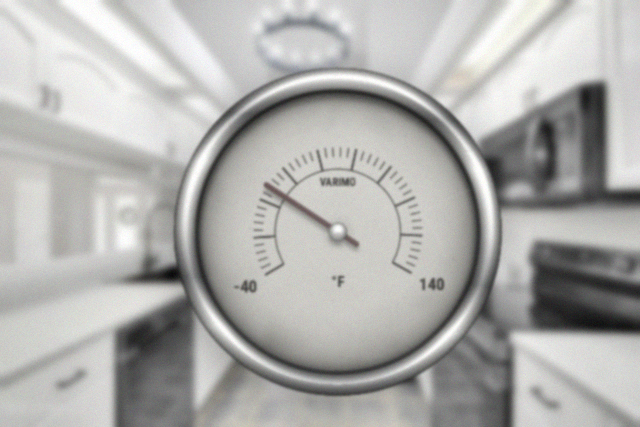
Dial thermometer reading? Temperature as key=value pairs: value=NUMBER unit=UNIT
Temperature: value=8 unit=°F
